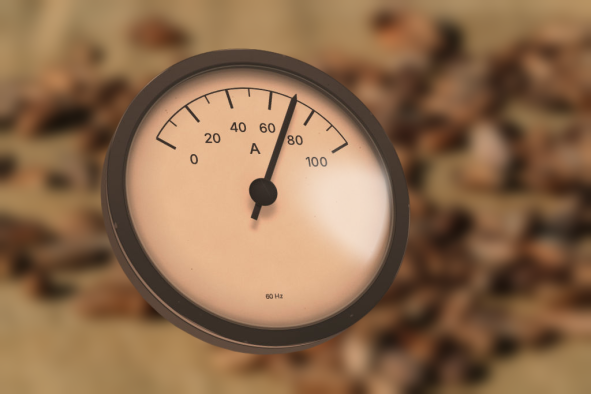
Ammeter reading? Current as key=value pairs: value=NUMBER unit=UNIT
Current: value=70 unit=A
